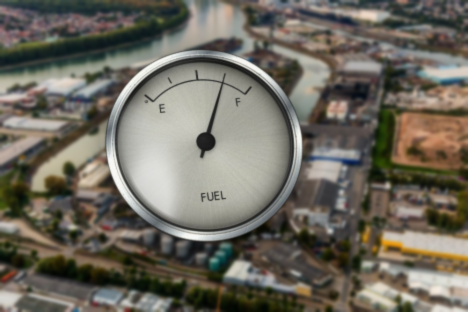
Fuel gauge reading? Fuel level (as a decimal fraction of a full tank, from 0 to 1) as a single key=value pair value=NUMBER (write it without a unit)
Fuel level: value=0.75
